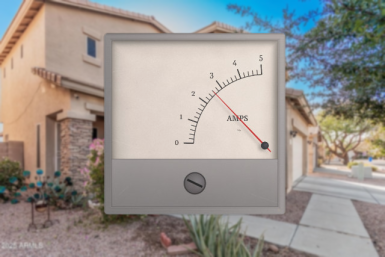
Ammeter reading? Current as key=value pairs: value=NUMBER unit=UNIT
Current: value=2.6 unit=A
